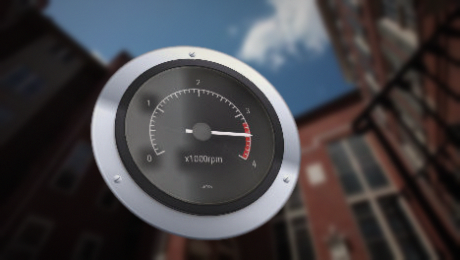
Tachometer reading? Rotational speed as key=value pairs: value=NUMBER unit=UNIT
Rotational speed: value=3500 unit=rpm
